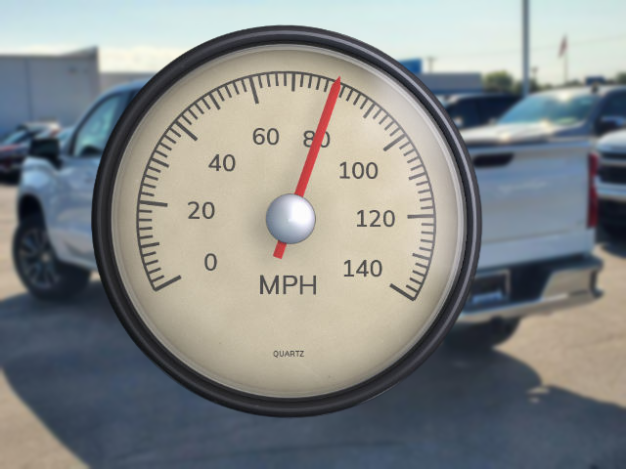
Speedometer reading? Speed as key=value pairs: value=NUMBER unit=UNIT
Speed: value=80 unit=mph
